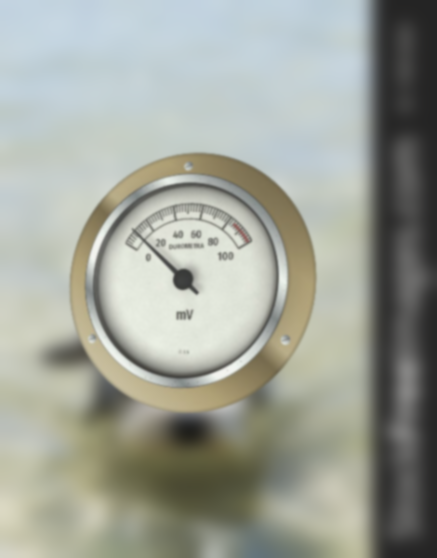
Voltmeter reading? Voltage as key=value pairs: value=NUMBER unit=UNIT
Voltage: value=10 unit=mV
